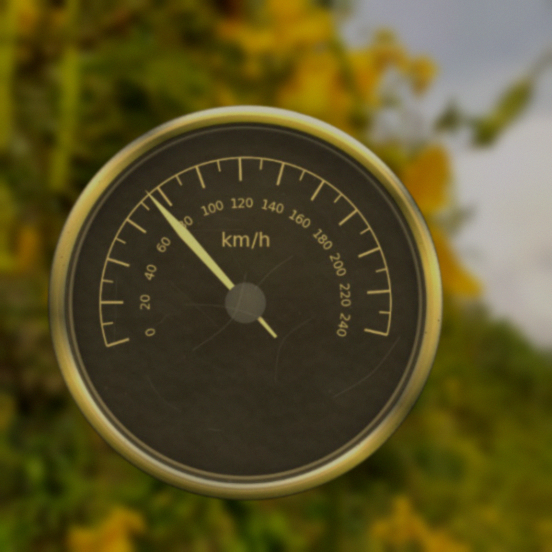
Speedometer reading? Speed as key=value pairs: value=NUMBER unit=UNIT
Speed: value=75 unit=km/h
